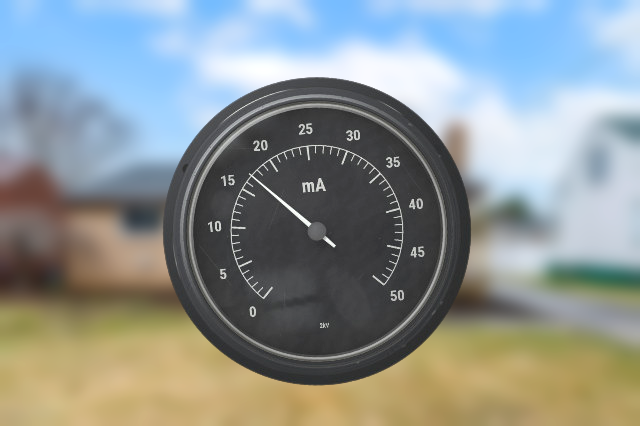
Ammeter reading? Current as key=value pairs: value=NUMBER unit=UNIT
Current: value=17 unit=mA
